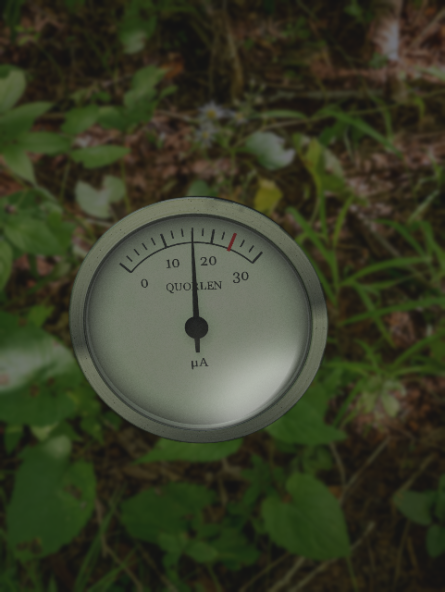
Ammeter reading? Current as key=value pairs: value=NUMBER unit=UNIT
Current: value=16 unit=µA
